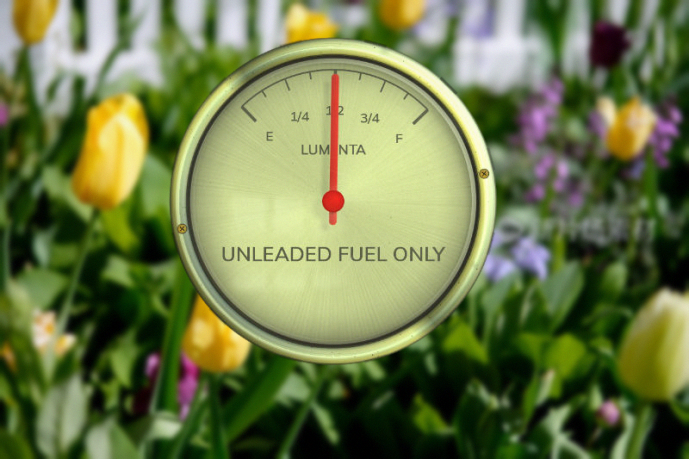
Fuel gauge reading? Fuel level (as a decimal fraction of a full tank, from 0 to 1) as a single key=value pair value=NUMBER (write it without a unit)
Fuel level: value=0.5
